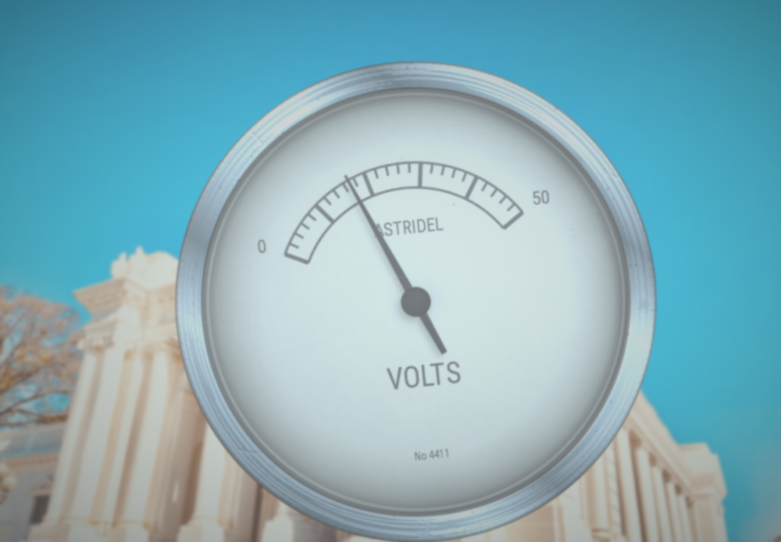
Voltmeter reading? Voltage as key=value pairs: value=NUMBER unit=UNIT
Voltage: value=17 unit=V
